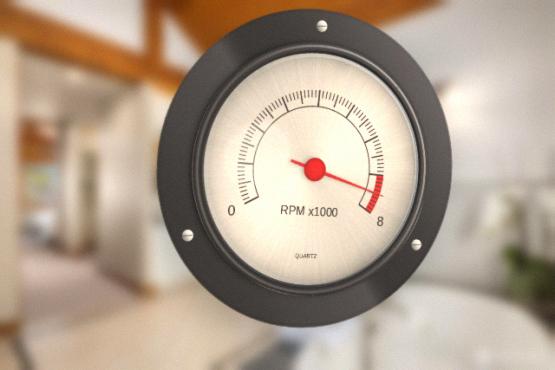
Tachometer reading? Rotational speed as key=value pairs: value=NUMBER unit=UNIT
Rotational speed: value=7500 unit=rpm
